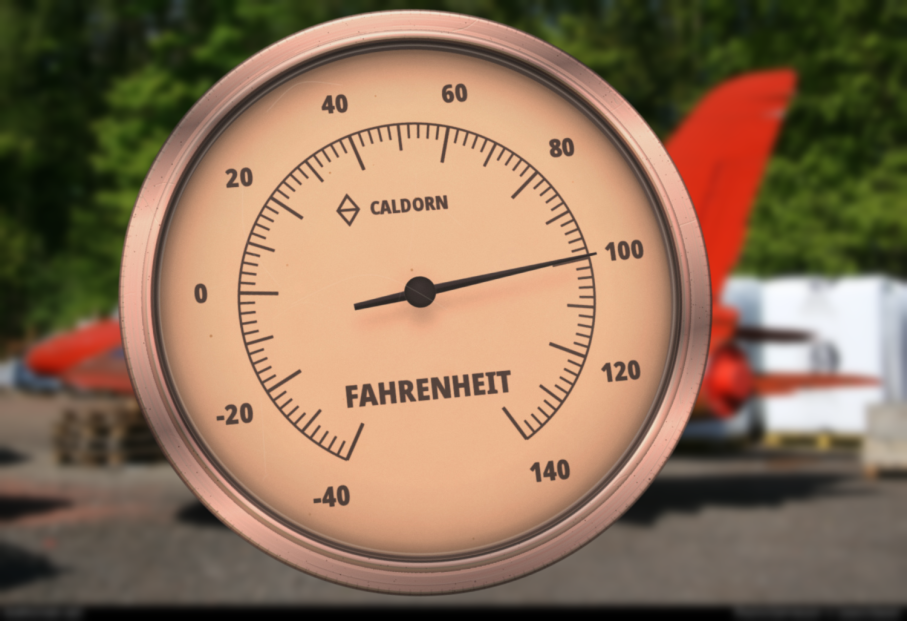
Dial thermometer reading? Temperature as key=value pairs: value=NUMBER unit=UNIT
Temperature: value=100 unit=°F
